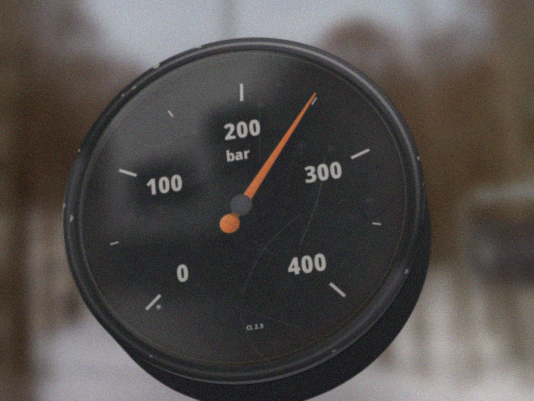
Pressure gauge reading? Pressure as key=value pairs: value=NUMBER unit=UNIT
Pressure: value=250 unit=bar
